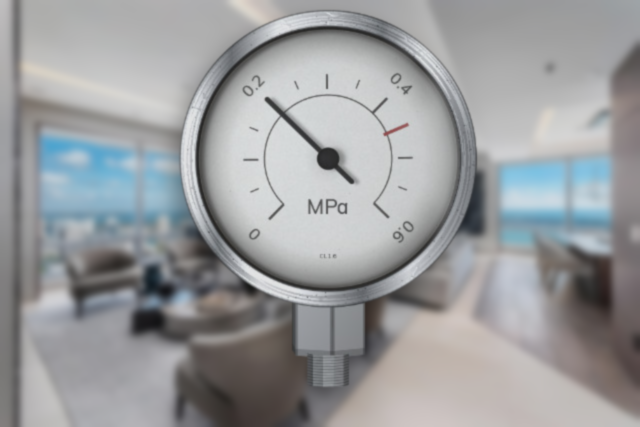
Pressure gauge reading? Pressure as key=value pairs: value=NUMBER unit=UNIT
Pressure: value=0.2 unit=MPa
